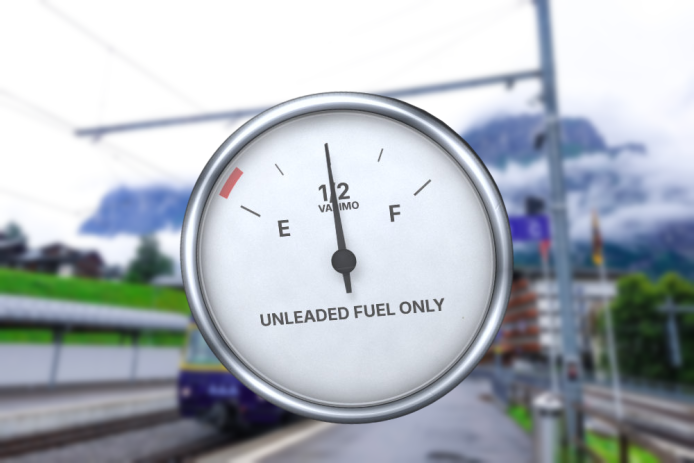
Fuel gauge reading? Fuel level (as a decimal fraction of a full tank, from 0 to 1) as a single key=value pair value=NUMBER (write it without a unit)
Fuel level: value=0.5
